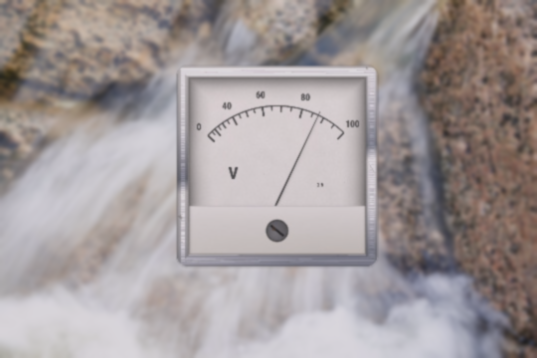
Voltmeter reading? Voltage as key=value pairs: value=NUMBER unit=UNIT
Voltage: value=87.5 unit=V
